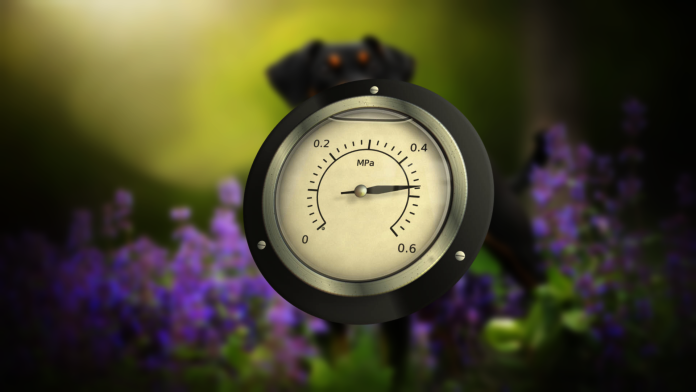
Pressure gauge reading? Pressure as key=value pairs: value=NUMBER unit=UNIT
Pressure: value=0.48 unit=MPa
